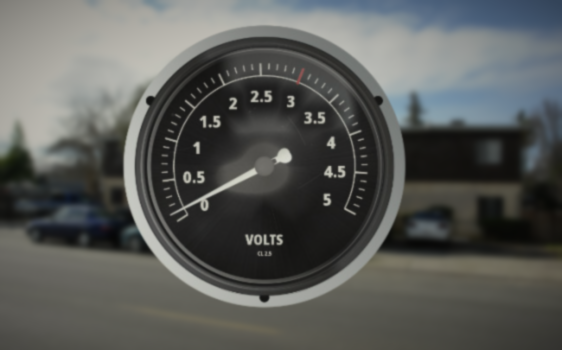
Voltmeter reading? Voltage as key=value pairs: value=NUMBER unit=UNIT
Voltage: value=0.1 unit=V
